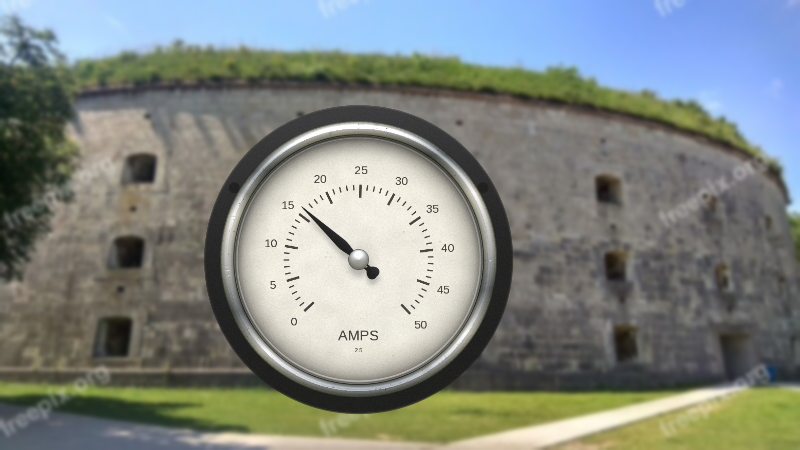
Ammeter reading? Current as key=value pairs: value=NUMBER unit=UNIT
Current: value=16 unit=A
